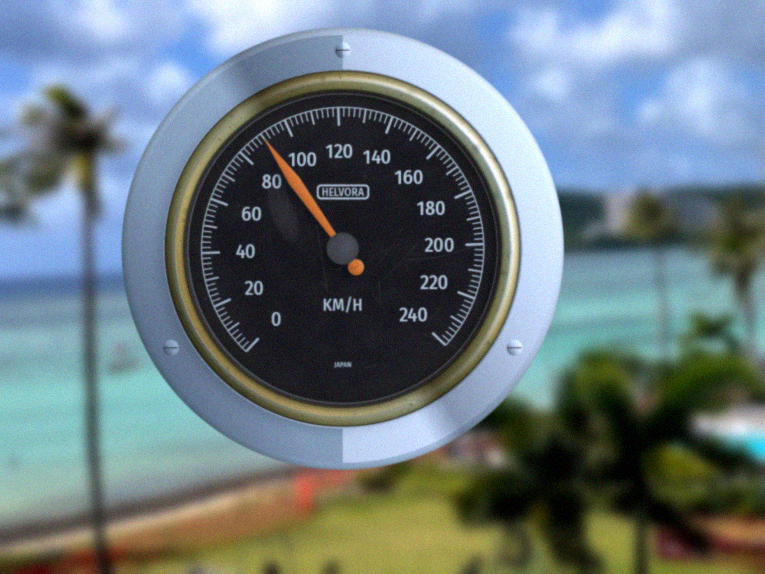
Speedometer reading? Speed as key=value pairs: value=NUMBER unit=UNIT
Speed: value=90 unit=km/h
